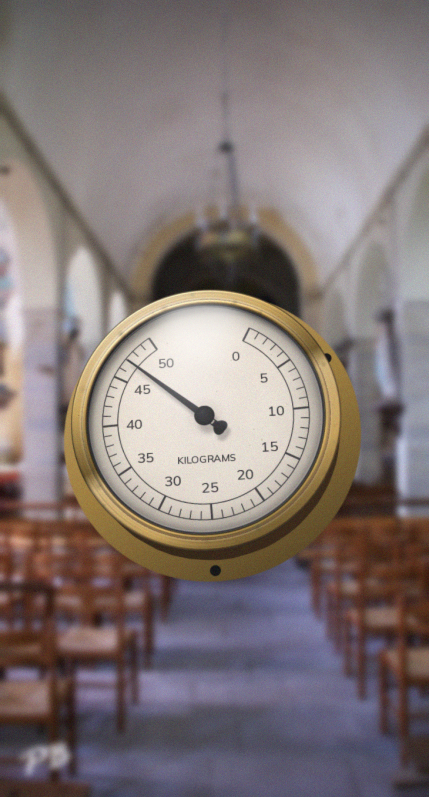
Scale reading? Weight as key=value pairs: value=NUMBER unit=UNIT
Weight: value=47 unit=kg
